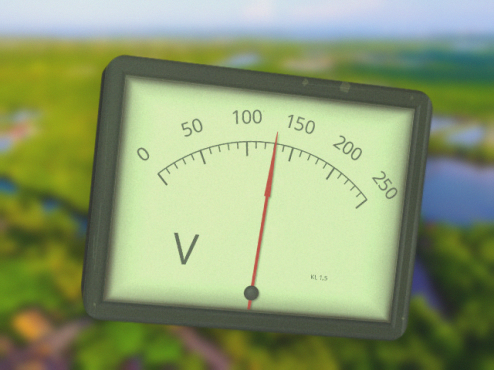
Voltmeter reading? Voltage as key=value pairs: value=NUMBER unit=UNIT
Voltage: value=130 unit=V
